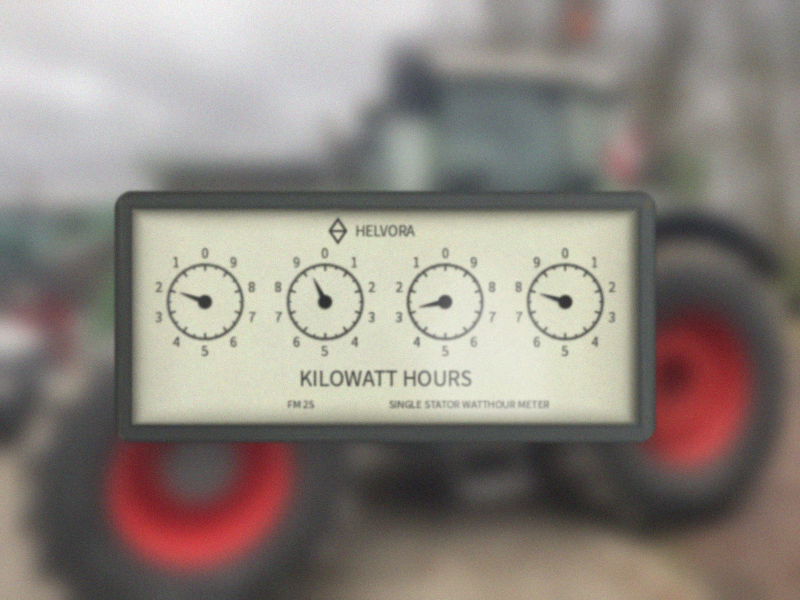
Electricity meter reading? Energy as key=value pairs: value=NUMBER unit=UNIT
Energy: value=1928 unit=kWh
